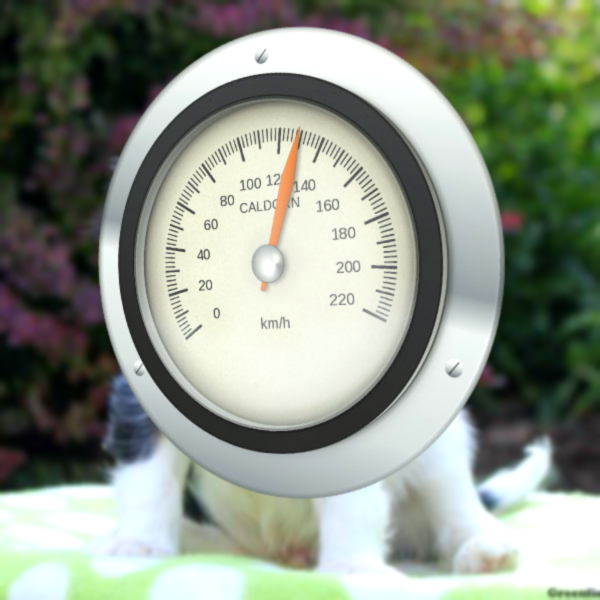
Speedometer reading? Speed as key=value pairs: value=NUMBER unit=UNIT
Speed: value=130 unit=km/h
